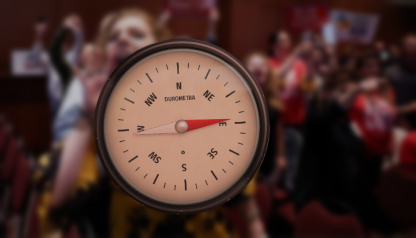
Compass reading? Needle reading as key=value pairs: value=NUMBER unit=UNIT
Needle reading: value=85 unit=°
